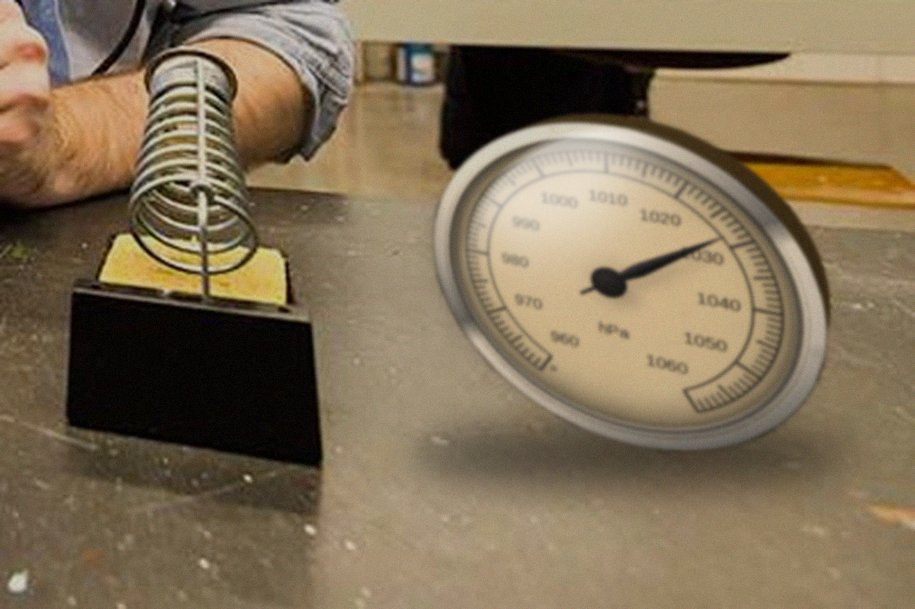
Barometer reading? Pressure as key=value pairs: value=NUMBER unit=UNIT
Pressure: value=1028 unit=hPa
